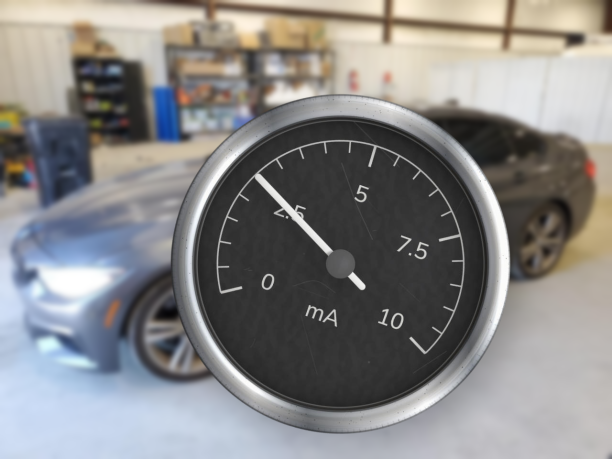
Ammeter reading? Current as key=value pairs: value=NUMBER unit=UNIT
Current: value=2.5 unit=mA
